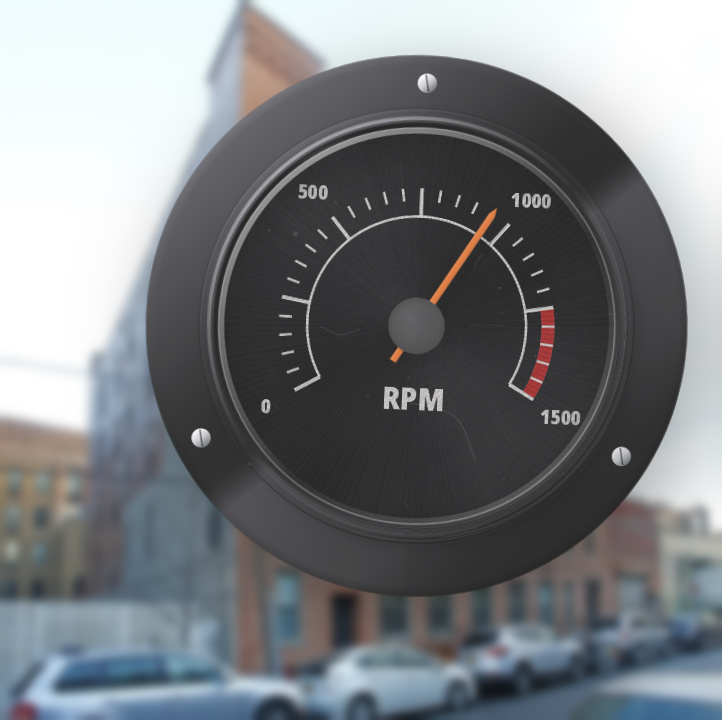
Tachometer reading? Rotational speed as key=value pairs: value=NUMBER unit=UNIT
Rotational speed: value=950 unit=rpm
